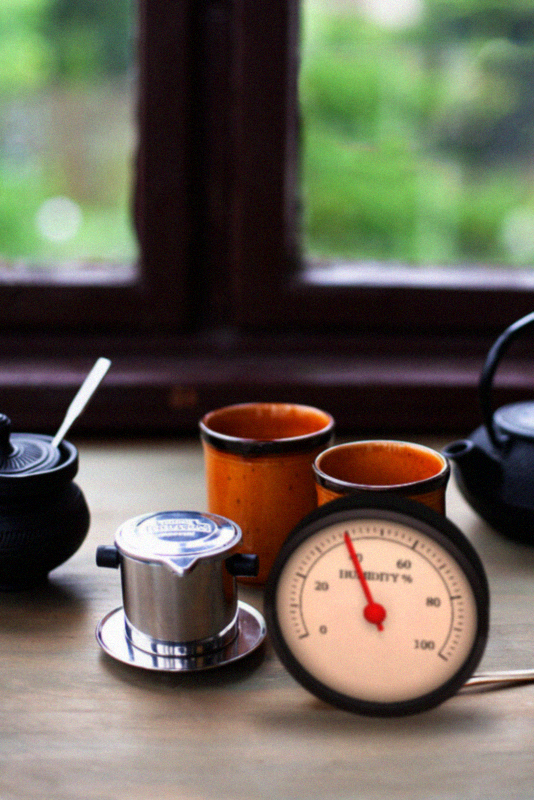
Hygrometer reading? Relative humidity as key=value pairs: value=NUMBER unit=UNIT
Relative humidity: value=40 unit=%
